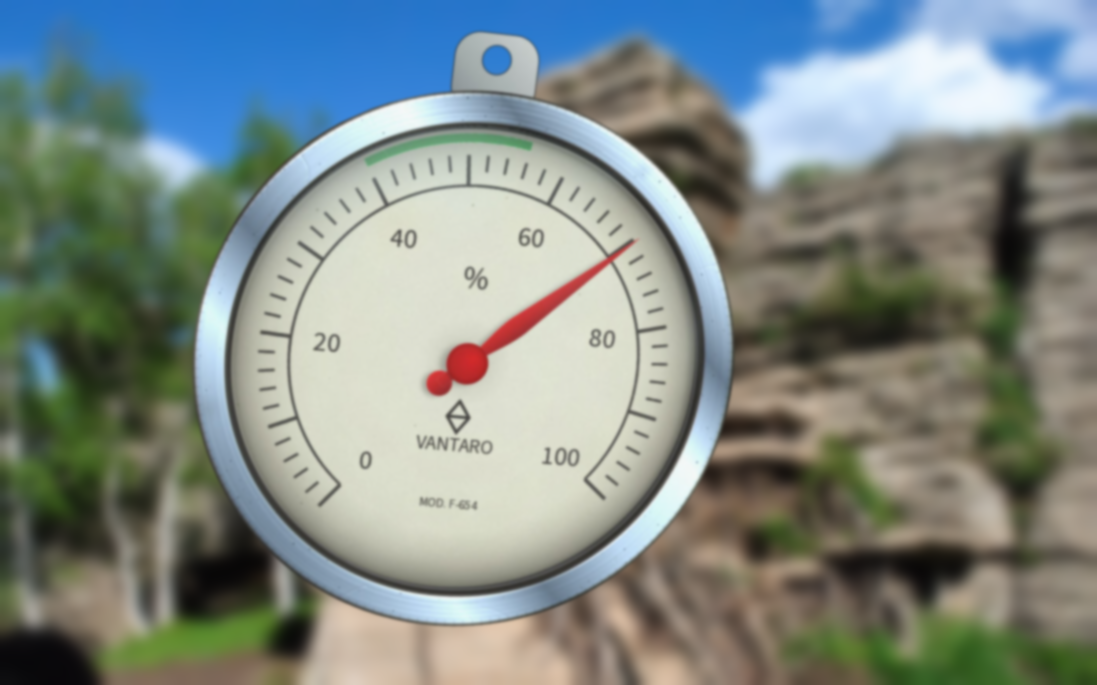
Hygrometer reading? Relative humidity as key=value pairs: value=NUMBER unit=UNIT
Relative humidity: value=70 unit=%
